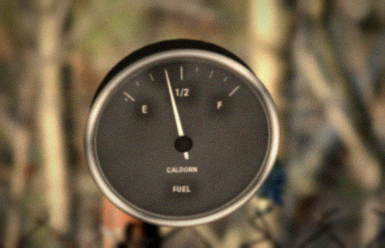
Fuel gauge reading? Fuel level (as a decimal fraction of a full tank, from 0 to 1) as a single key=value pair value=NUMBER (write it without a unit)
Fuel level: value=0.375
